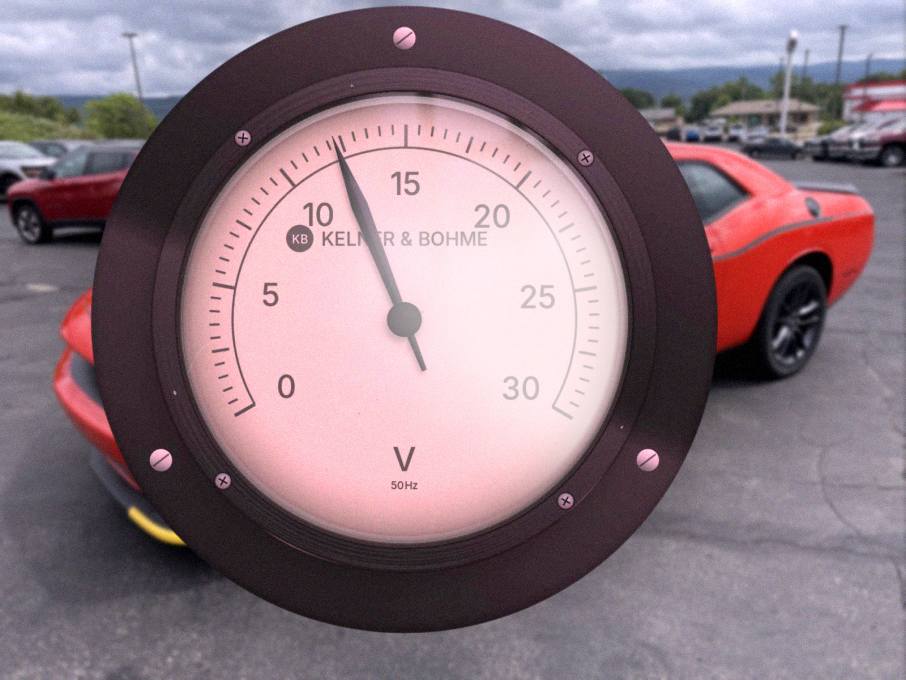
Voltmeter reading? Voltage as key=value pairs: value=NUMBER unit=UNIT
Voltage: value=12.25 unit=V
